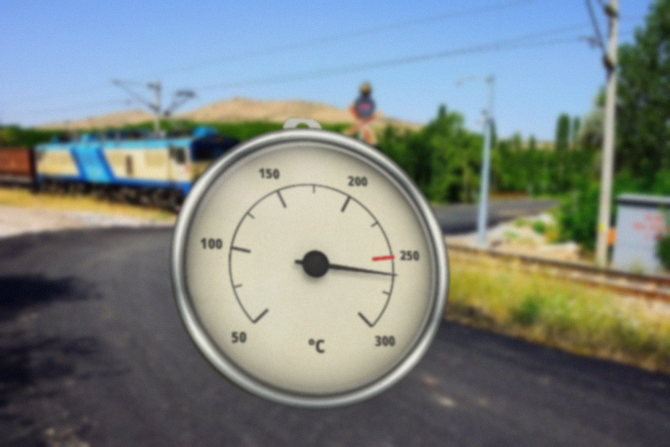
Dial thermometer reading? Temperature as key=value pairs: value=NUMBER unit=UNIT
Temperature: value=262.5 unit=°C
